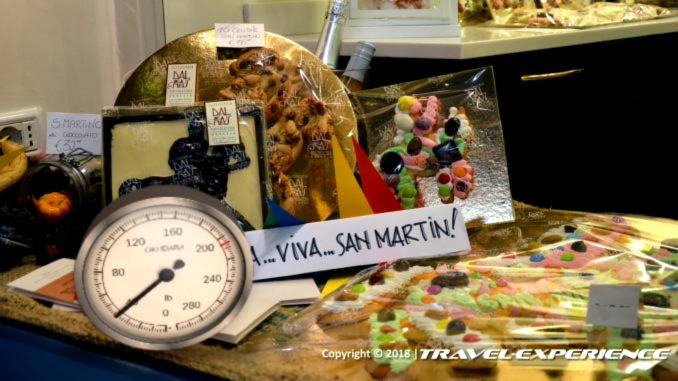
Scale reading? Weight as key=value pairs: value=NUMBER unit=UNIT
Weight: value=40 unit=lb
